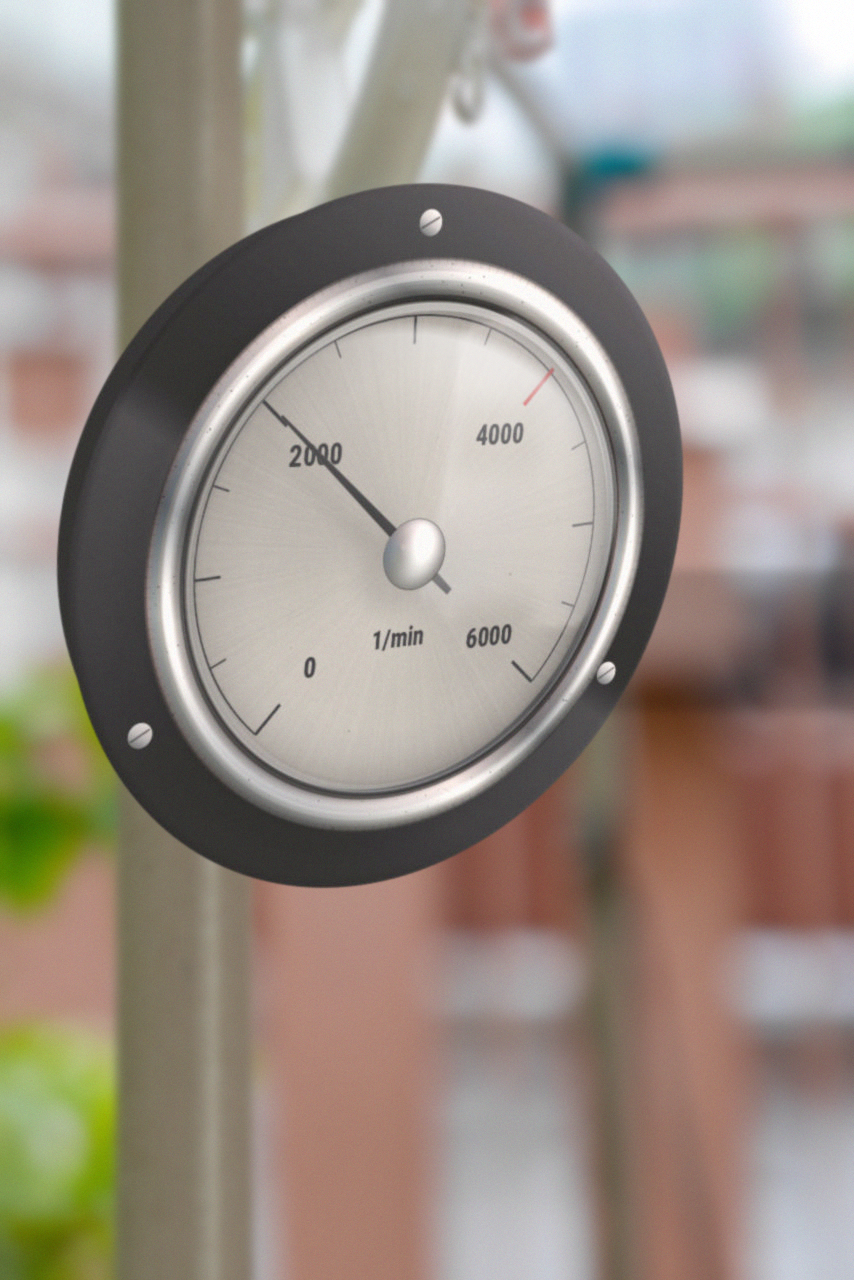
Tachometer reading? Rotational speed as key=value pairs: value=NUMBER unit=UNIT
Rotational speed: value=2000 unit=rpm
